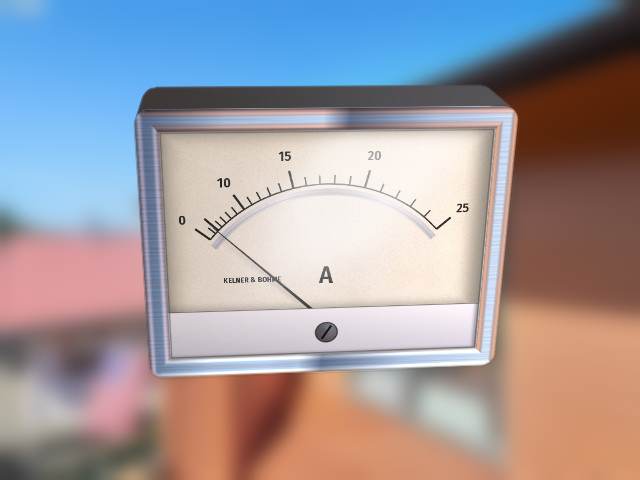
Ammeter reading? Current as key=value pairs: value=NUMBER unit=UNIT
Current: value=5 unit=A
